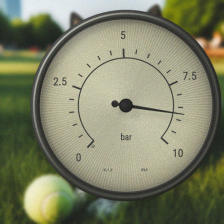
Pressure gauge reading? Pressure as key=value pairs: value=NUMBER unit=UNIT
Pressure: value=8.75 unit=bar
